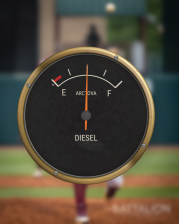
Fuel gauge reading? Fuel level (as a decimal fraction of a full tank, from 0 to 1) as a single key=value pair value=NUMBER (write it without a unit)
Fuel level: value=0.5
